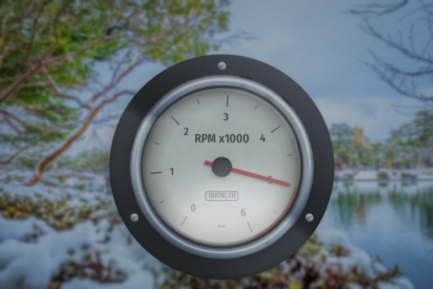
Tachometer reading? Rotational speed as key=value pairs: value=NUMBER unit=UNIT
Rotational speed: value=5000 unit=rpm
